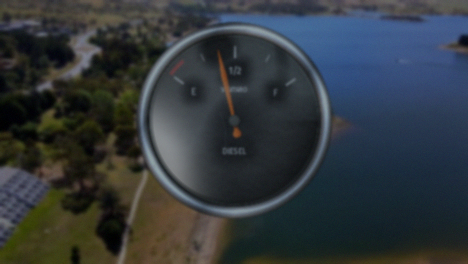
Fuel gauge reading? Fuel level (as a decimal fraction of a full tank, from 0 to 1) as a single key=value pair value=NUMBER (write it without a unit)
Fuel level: value=0.375
